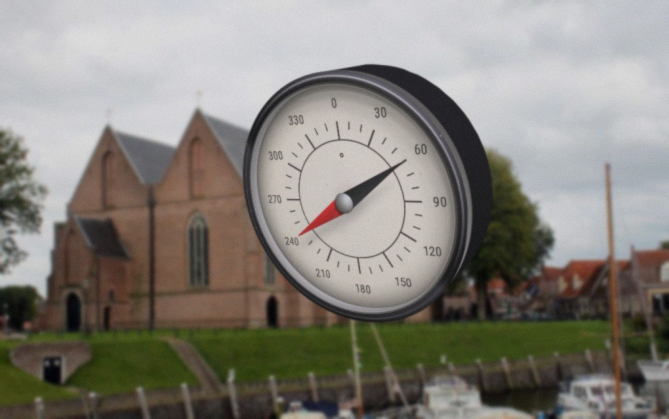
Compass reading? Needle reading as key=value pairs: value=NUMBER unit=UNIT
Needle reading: value=240 unit=°
